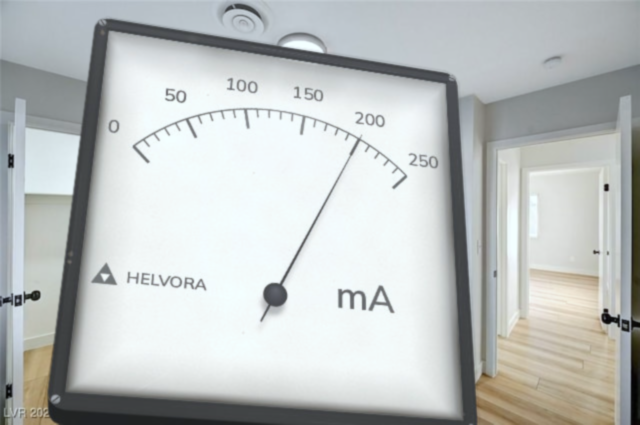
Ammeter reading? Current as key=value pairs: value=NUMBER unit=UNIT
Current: value=200 unit=mA
